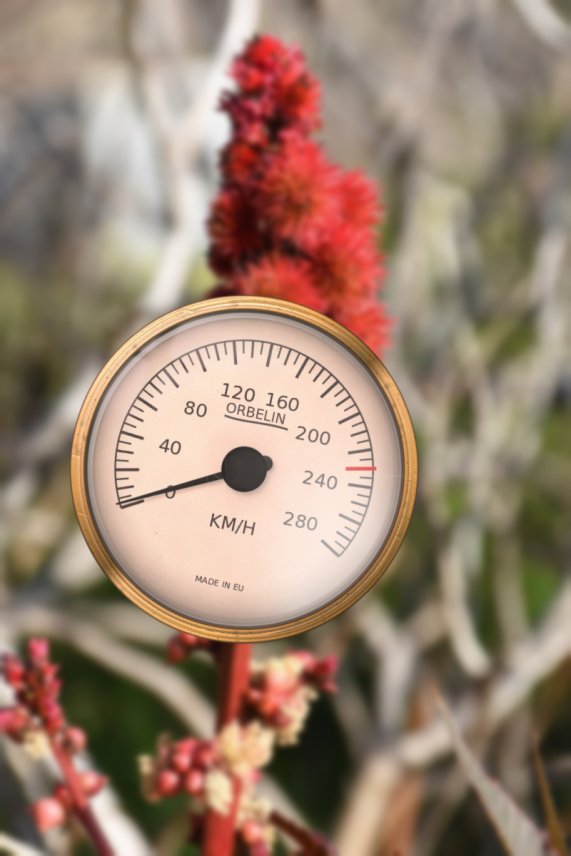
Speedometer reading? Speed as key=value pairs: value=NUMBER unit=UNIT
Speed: value=2.5 unit=km/h
